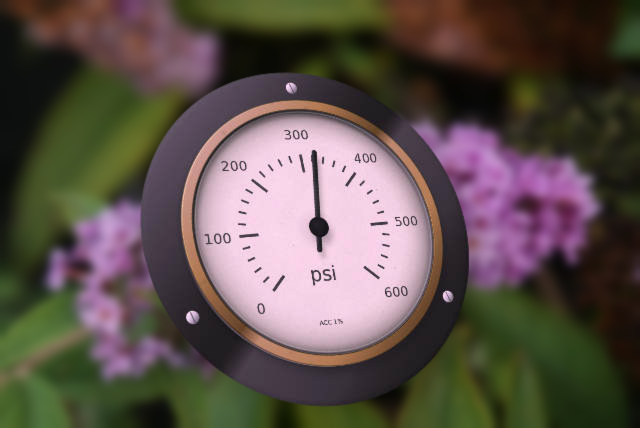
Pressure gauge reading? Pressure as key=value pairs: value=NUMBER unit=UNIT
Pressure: value=320 unit=psi
